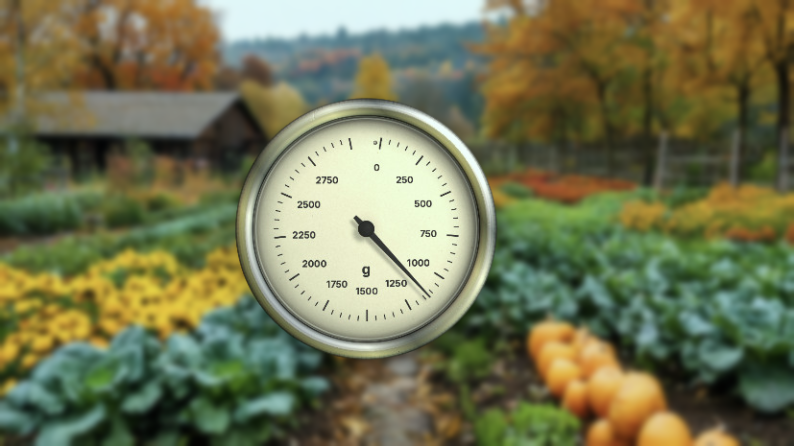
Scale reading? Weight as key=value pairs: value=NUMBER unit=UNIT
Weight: value=1125 unit=g
